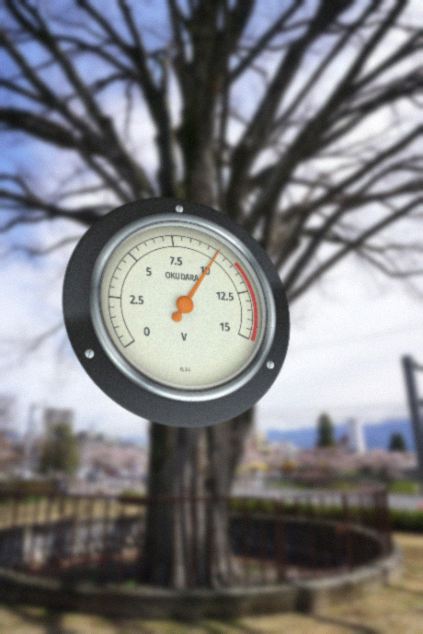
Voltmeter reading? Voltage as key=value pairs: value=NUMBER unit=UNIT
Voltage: value=10 unit=V
